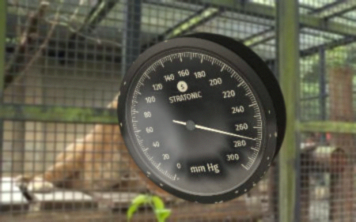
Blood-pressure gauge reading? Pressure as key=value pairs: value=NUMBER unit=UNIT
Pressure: value=270 unit=mmHg
